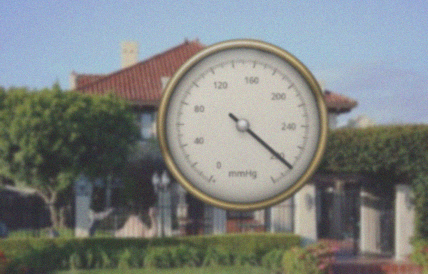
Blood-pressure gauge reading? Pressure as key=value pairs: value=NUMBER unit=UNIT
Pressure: value=280 unit=mmHg
